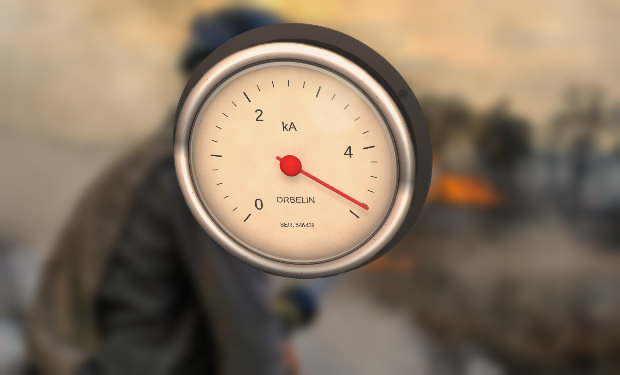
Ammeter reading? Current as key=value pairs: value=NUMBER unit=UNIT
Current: value=4.8 unit=kA
